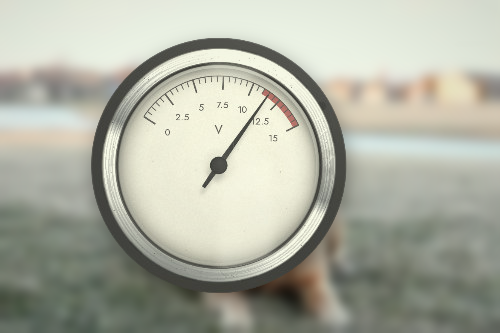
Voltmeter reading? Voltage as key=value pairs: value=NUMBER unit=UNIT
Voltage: value=11.5 unit=V
